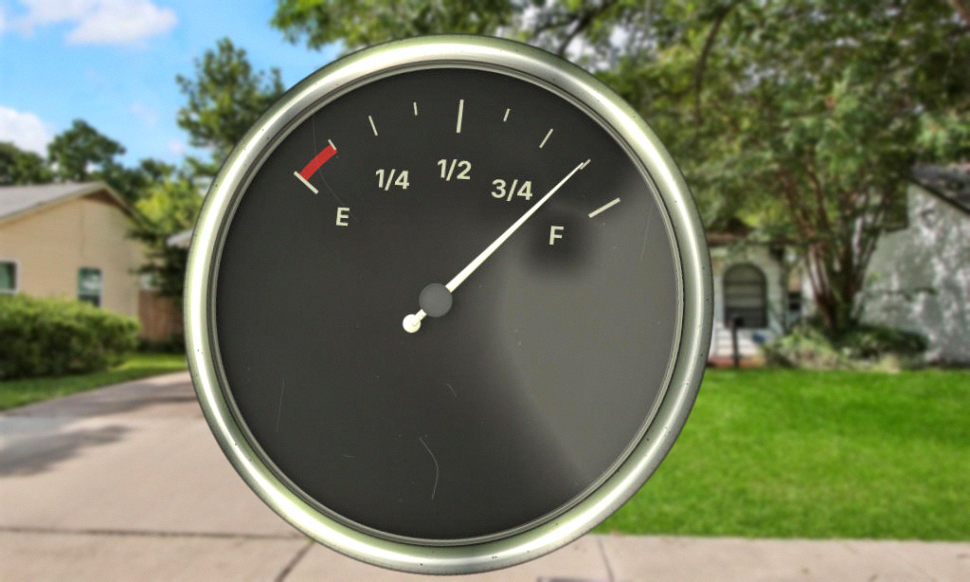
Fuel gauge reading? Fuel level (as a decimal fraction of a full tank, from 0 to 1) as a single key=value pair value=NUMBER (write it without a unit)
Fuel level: value=0.875
